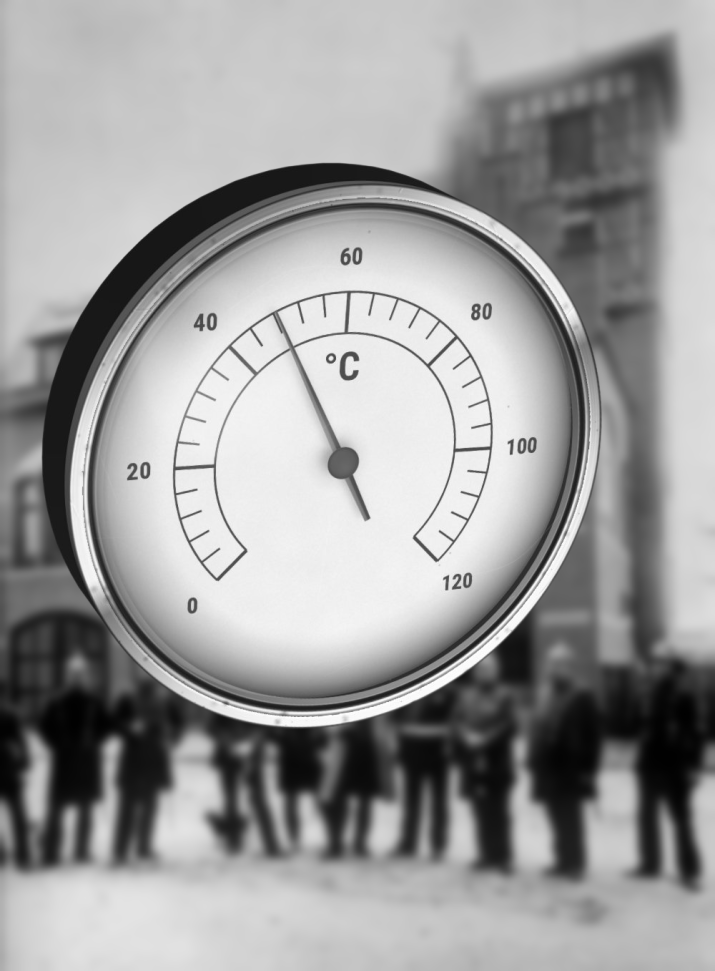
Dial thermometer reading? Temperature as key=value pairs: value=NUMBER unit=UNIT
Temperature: value=48 unit=°C
